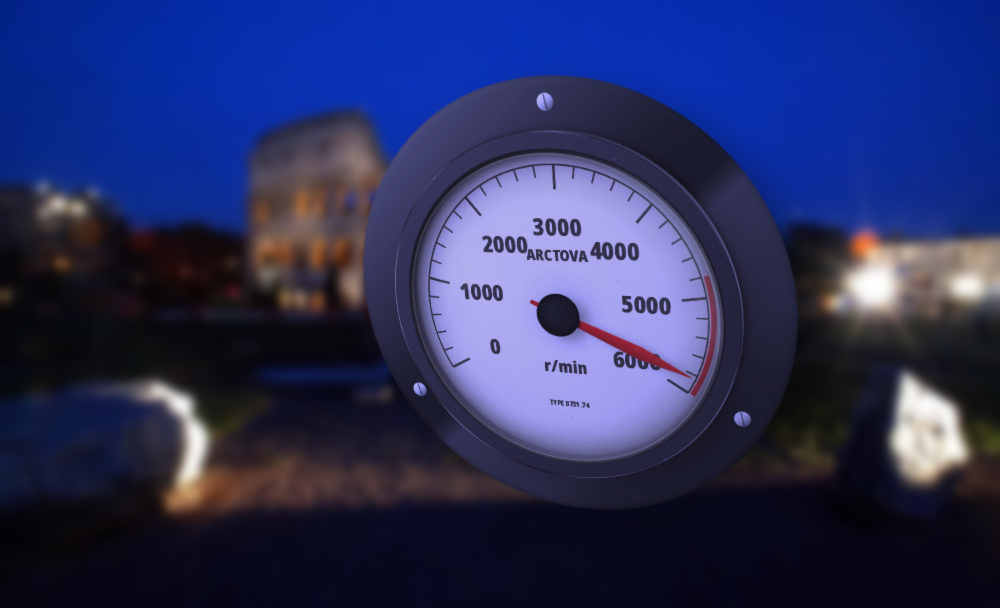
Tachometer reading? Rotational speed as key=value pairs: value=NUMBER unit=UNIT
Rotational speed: value=5800 unit=rpm
